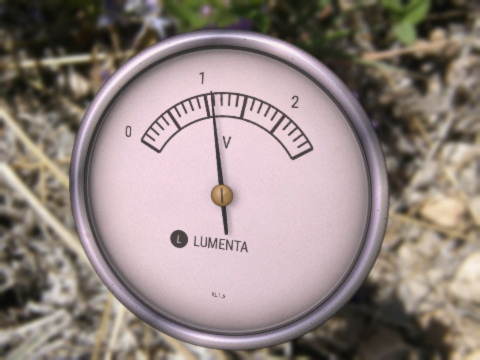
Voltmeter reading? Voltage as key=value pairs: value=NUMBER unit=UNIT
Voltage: value=1.1 unit=V
